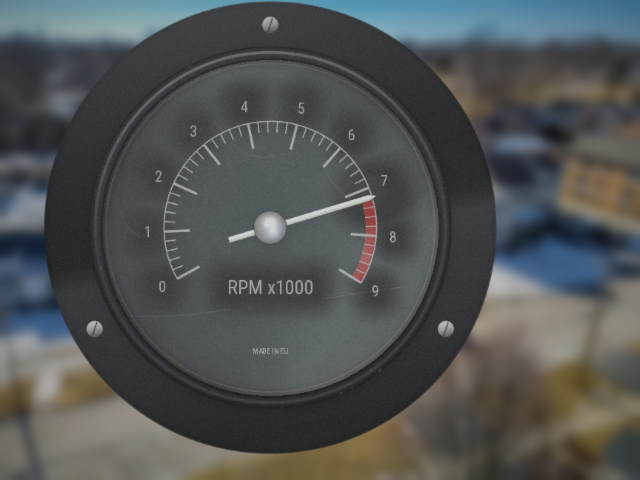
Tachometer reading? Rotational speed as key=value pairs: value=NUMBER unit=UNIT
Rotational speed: value=7200 unit=rpm
